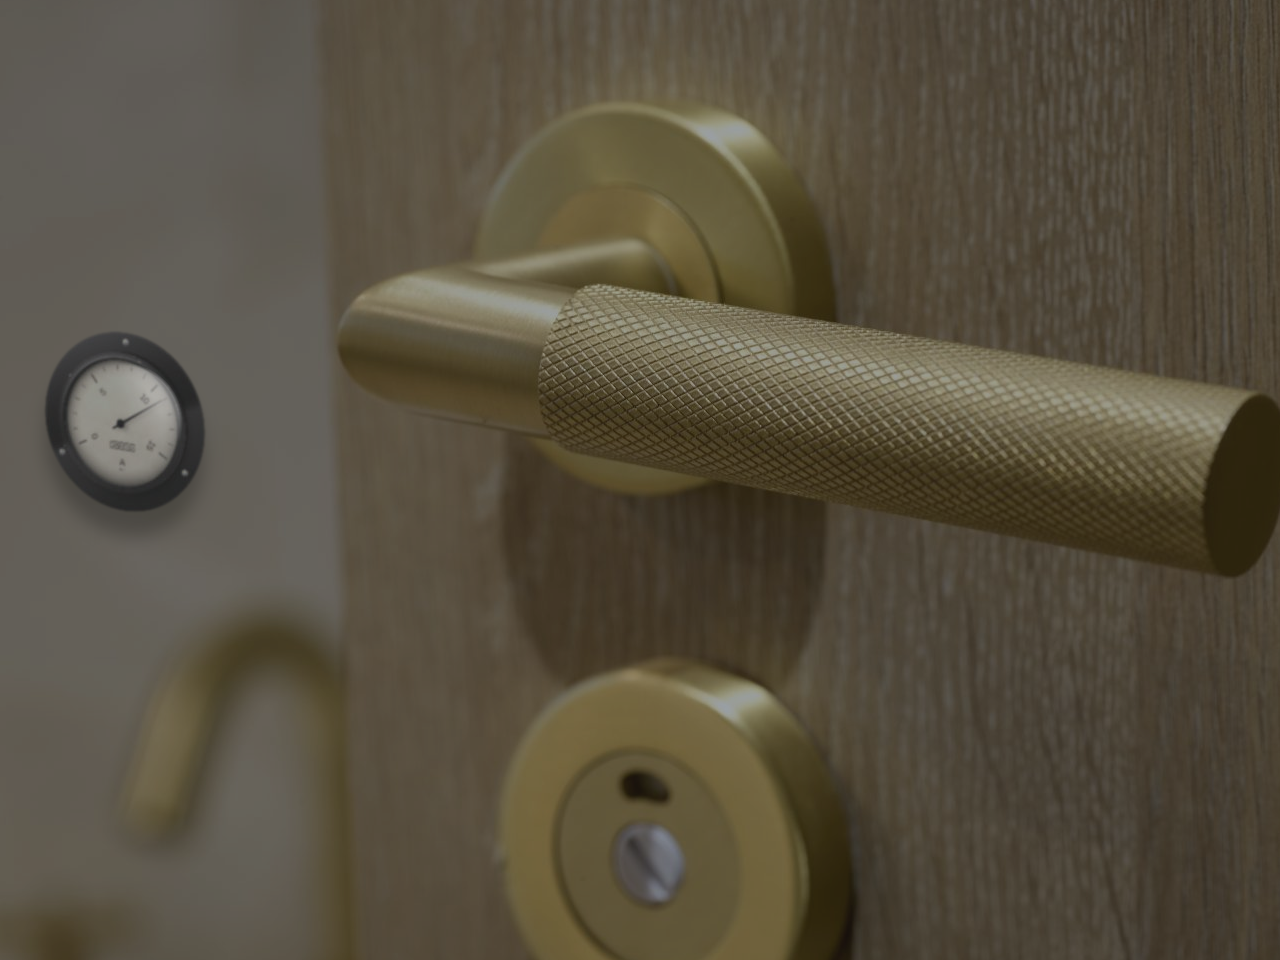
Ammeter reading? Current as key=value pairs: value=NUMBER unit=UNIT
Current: value=11 unit=A
